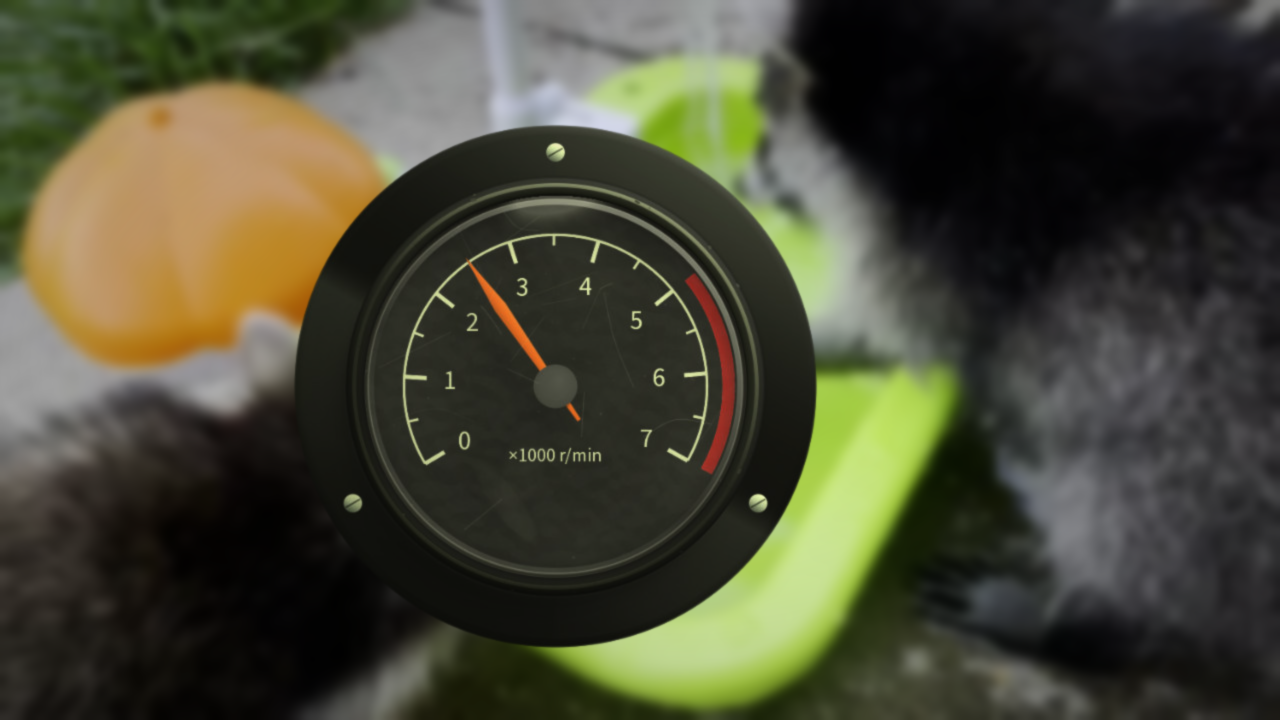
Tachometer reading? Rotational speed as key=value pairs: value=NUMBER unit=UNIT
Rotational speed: value=2500 unit=rpm
